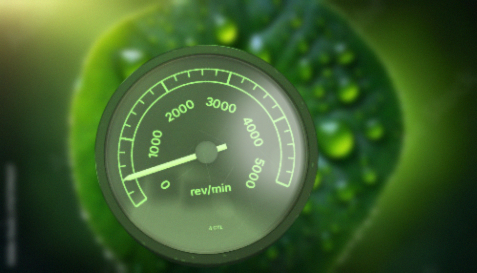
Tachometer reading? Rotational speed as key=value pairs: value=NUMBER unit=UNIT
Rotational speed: value=400 unit=rpm
